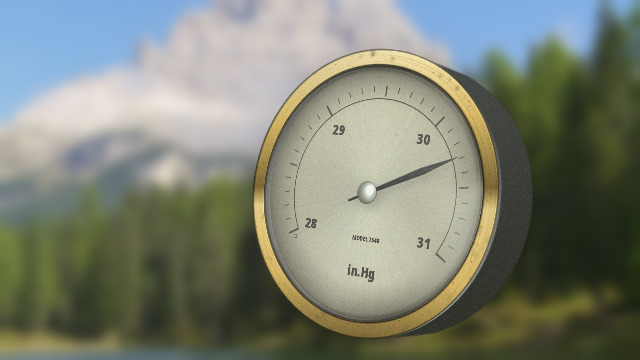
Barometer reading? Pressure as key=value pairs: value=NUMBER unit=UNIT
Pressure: value=30.3 unit=inHg
